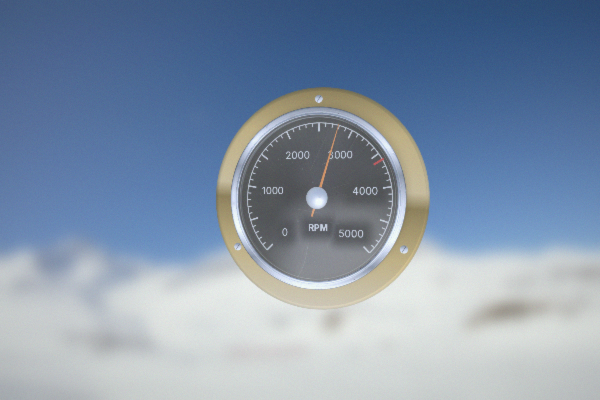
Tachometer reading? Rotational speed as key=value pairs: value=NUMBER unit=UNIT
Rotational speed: value=2800 unit=rpm
